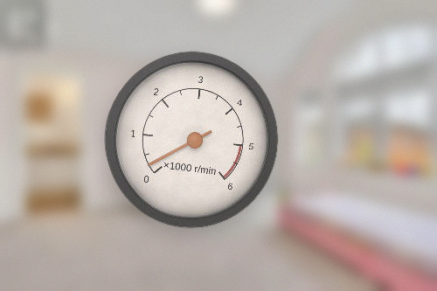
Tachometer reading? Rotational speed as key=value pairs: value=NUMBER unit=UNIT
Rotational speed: value=250 unit=rpm
